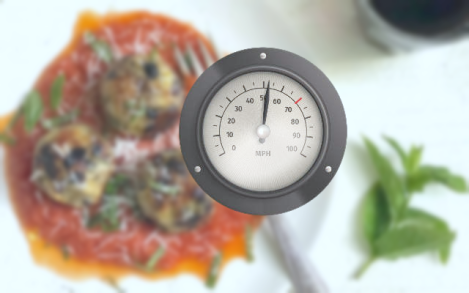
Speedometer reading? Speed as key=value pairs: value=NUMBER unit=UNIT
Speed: value=52.5 unit=mph
